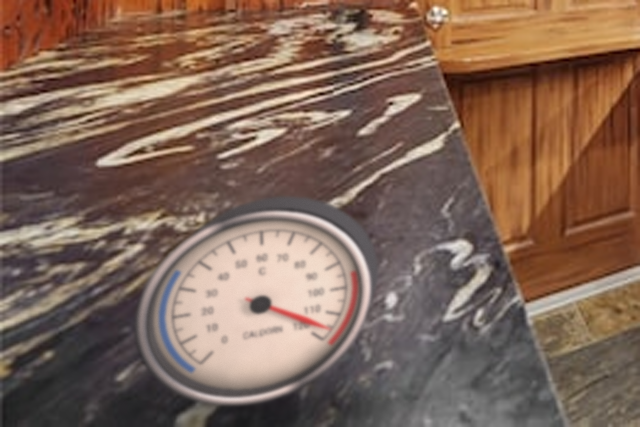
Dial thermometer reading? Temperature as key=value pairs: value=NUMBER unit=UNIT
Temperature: value=115 unit=°C
